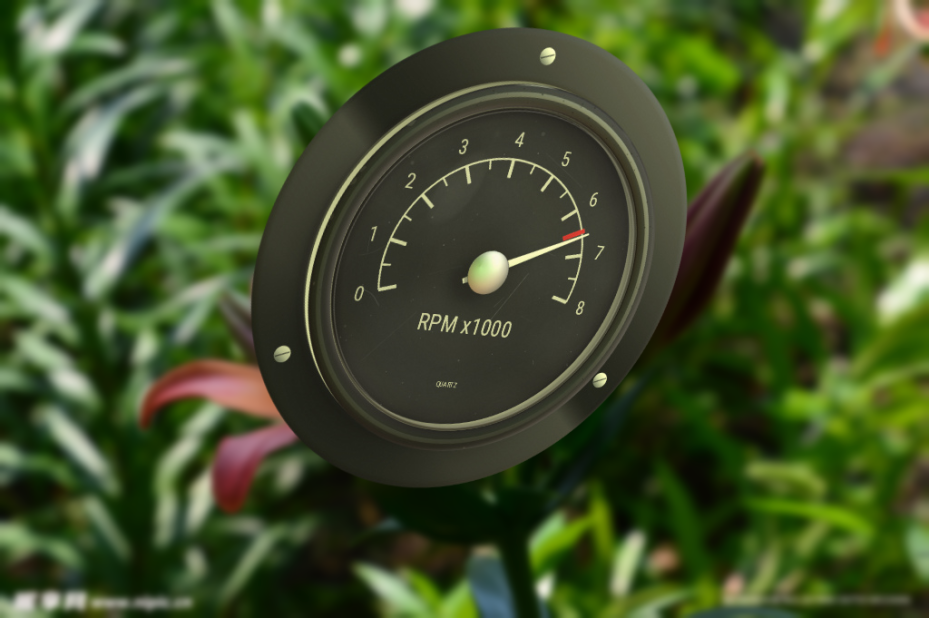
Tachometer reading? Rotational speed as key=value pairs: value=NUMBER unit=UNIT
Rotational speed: value=6500 unit=rpm
